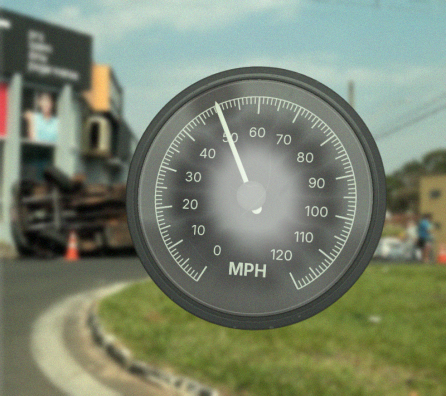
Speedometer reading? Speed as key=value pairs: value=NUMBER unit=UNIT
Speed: value=50 unit=mph
